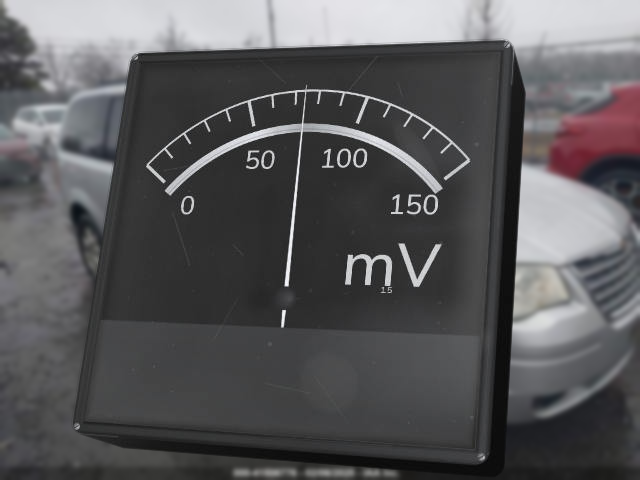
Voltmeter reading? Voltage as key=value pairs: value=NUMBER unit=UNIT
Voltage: value=75 unit=mV
